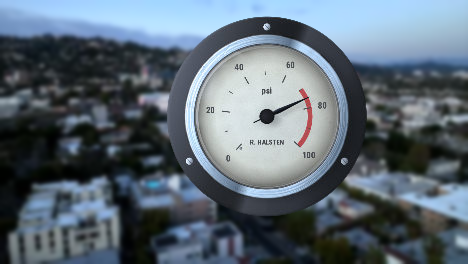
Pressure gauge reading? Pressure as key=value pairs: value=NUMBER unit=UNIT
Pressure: value=75 unit=psi
